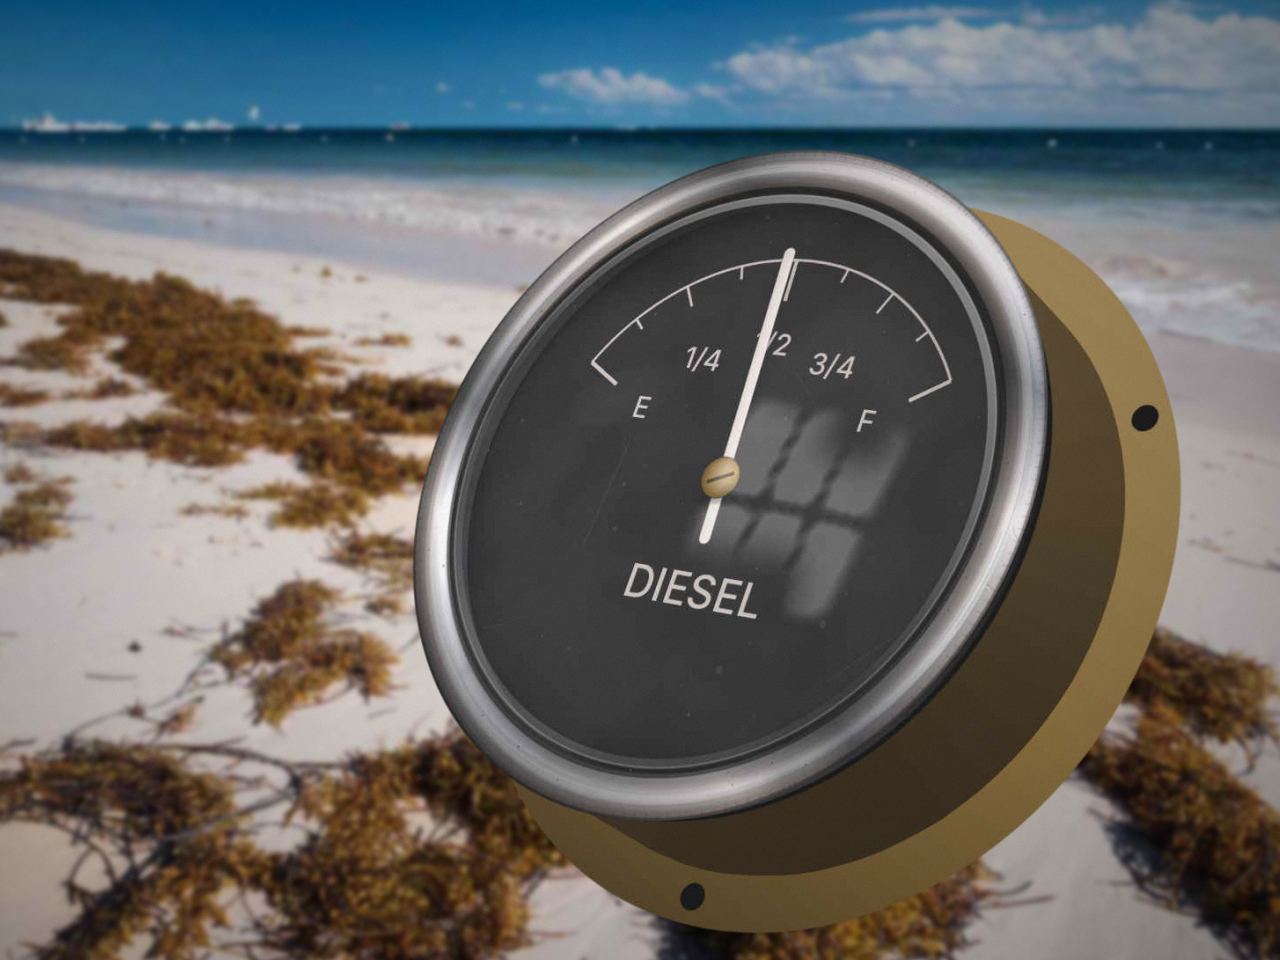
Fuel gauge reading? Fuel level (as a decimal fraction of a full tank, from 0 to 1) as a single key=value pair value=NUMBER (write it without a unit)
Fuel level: value=0.5
